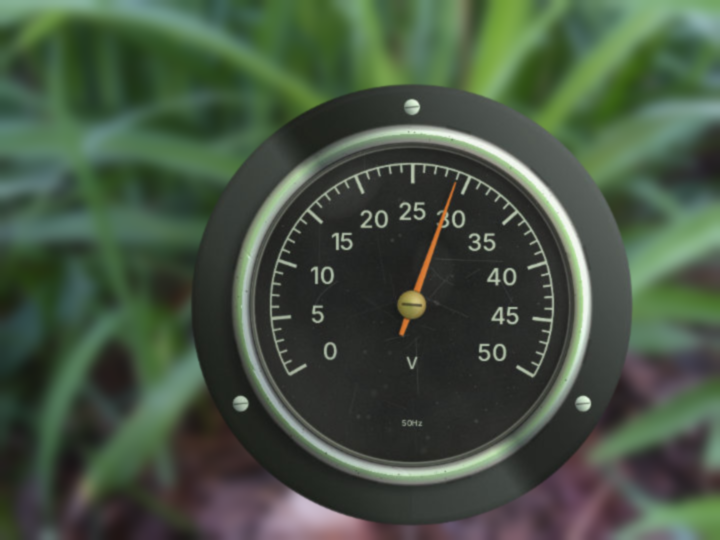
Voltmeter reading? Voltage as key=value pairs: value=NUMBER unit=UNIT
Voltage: value=29 unit=V
